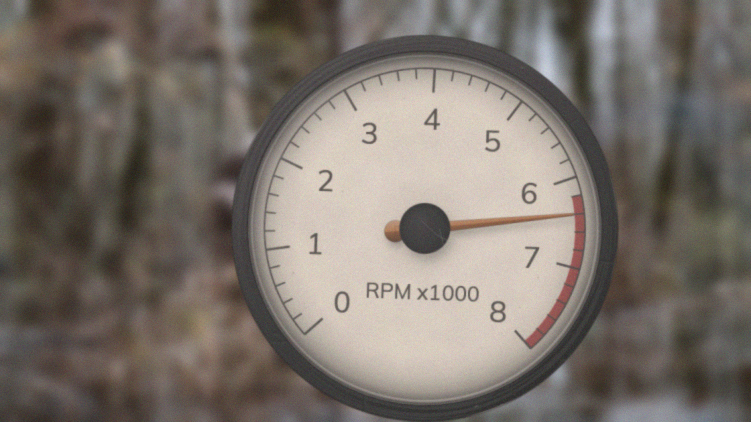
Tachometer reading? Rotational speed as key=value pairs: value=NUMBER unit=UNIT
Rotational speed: value=6400 unit=rpm
